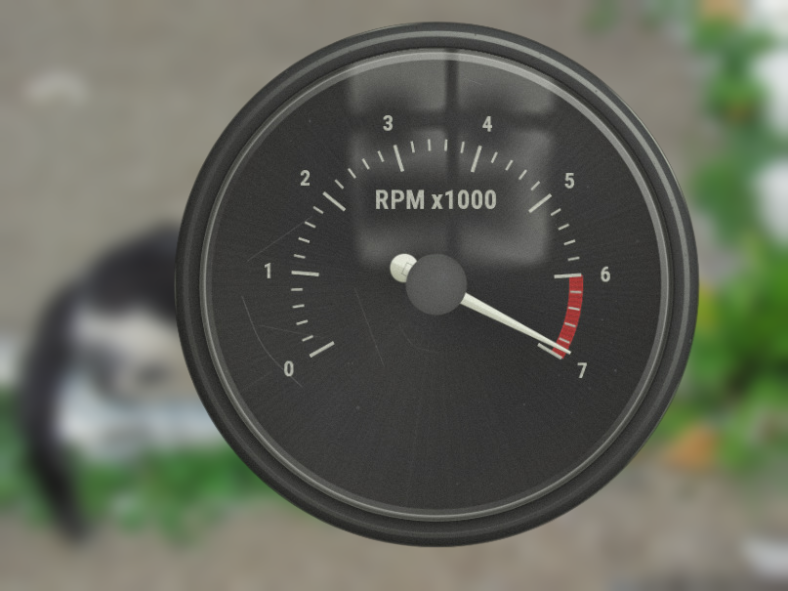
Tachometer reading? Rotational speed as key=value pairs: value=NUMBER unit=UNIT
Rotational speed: value=6900 unit=rpm
